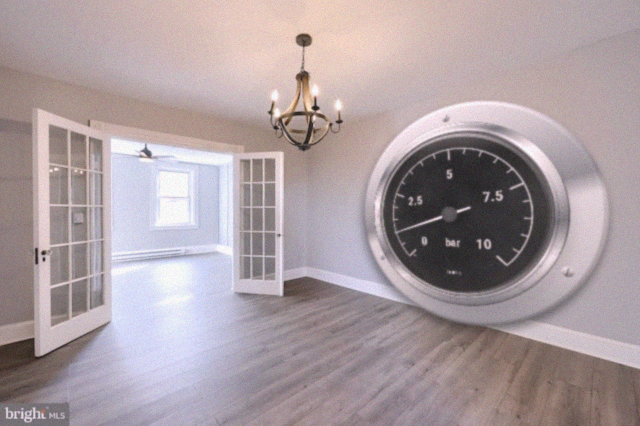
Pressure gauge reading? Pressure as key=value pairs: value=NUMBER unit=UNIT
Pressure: value=1 unit=bar
